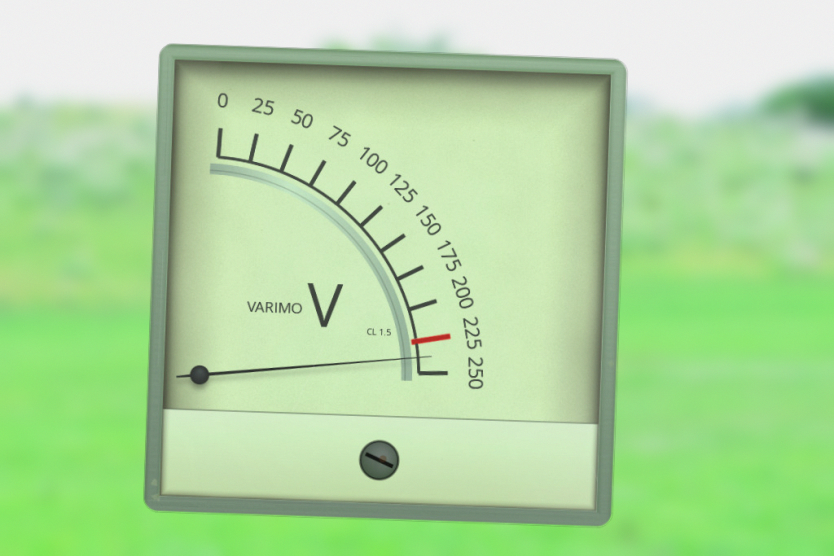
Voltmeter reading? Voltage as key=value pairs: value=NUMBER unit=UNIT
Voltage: value=237.5 unit=V
